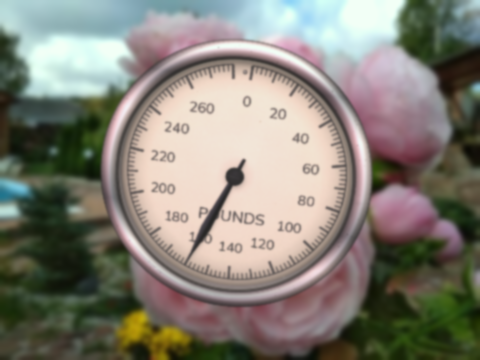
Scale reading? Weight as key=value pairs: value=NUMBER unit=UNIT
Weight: value=160 unit=lb
